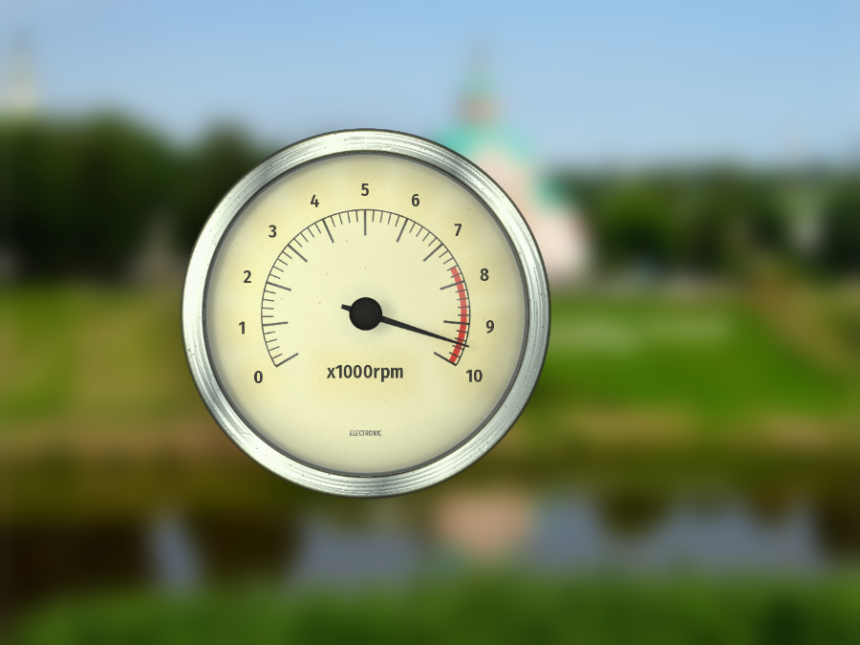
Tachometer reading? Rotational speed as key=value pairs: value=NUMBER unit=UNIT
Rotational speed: value=9500 unit=rpm
